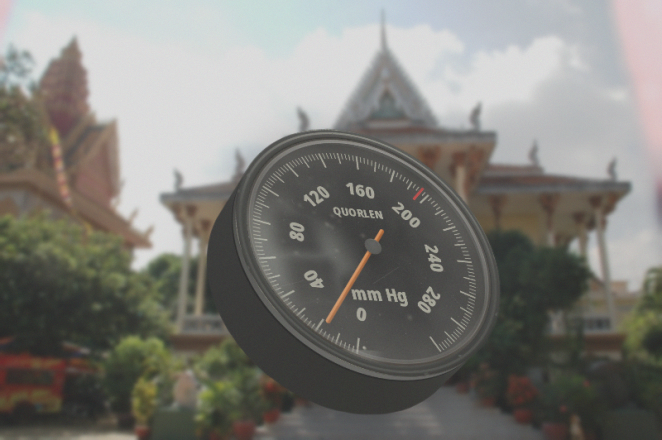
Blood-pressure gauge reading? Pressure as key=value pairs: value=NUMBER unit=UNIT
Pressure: value=18 unit=mmHg
